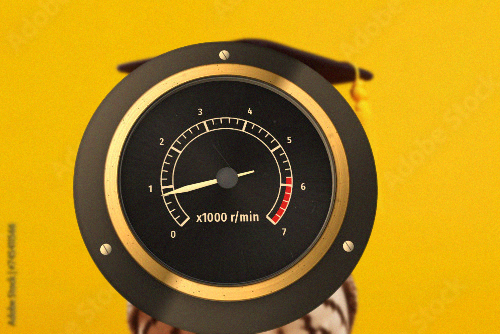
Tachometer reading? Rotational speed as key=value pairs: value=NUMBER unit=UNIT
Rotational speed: value=800 unit=rpm
